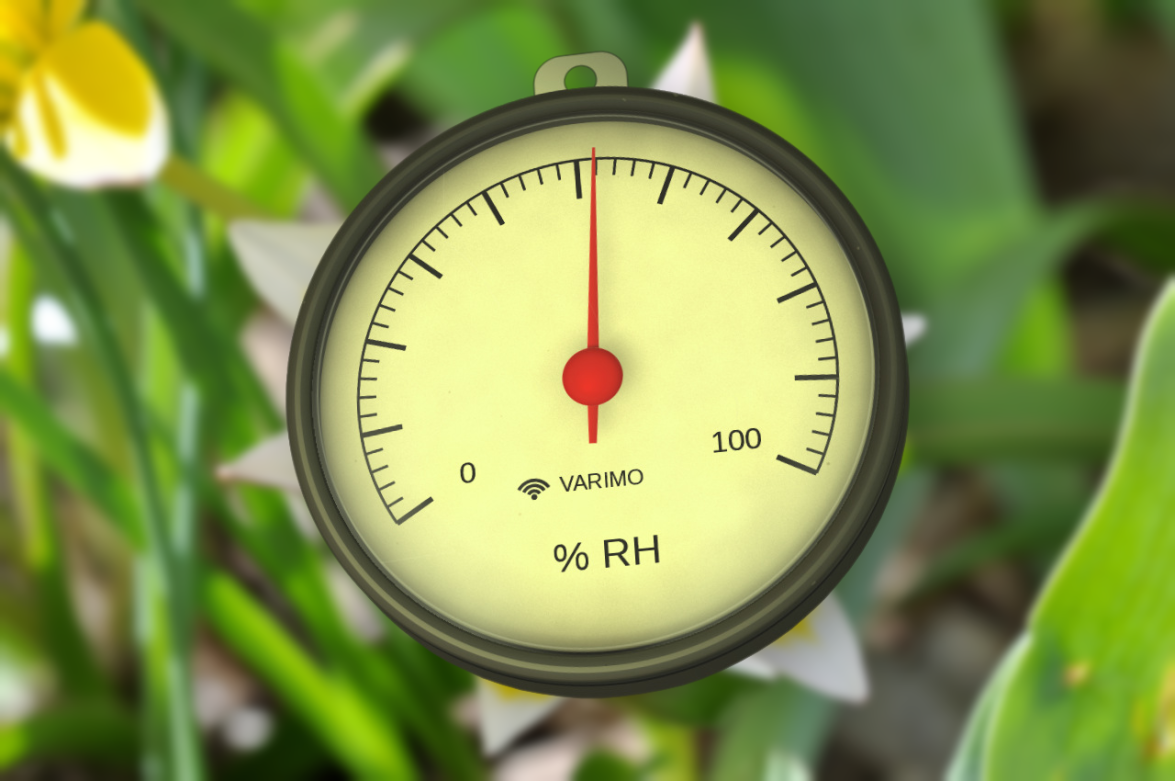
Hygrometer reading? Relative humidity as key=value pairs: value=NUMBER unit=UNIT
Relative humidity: value=52 unit=%
